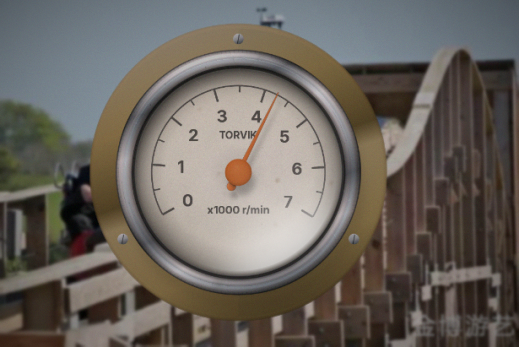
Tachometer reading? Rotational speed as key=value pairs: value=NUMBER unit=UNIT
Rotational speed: value=4250 unit=rpm
